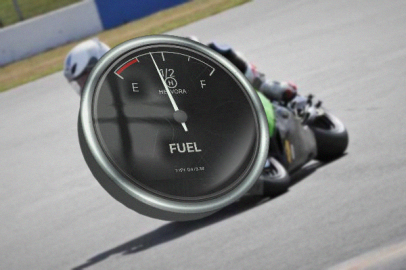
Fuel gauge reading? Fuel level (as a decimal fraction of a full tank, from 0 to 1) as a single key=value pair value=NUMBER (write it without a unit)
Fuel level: value=0.375
